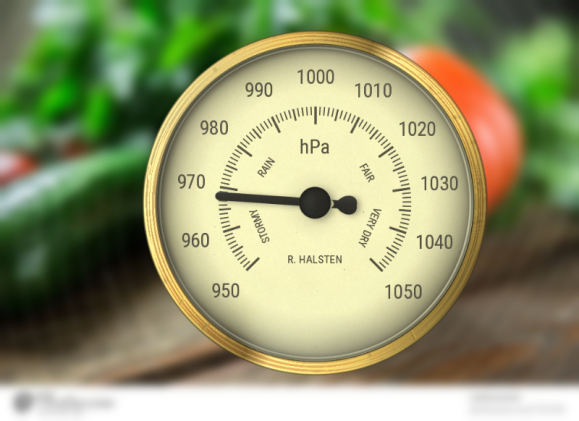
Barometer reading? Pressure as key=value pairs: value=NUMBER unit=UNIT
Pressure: value=968 unit=hPa
